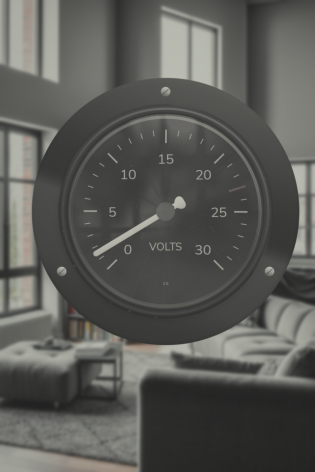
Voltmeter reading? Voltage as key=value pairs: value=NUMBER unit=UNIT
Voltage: value=1.5 unit=V
